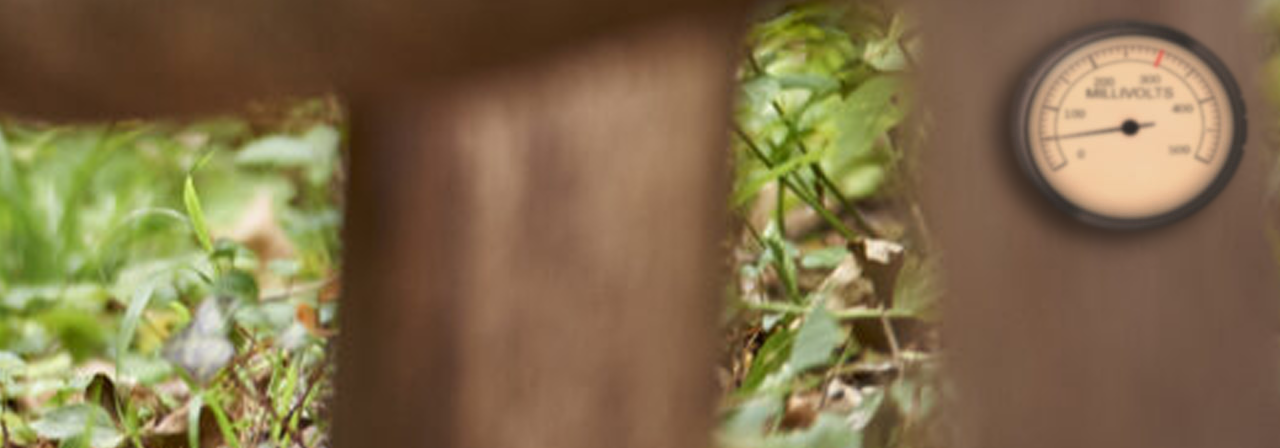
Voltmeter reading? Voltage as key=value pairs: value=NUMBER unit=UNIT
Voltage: value=50 unit=mV
